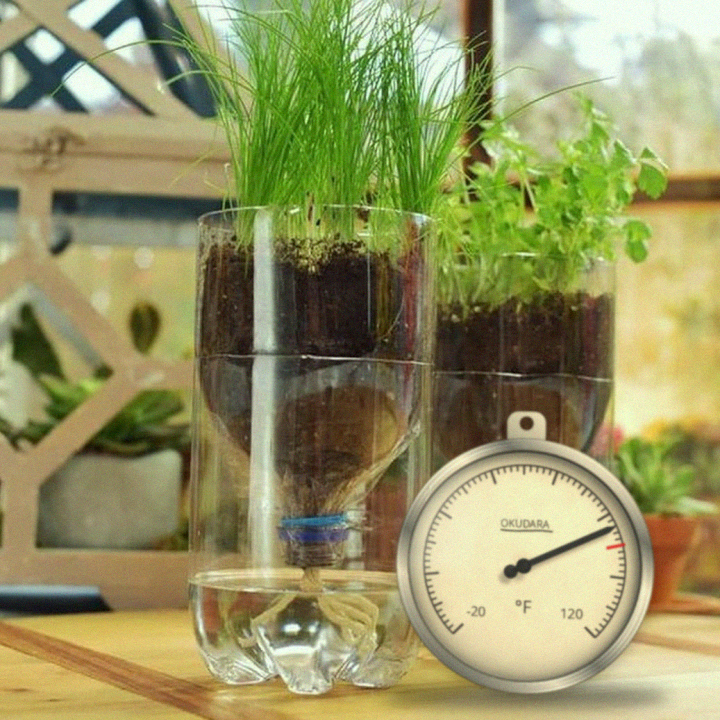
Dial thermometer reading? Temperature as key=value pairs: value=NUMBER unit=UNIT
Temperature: value=84 unit=°F
